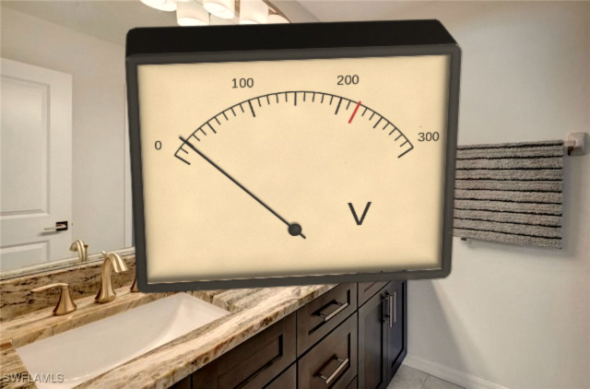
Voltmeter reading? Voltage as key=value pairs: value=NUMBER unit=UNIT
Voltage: value=20 unit=V
